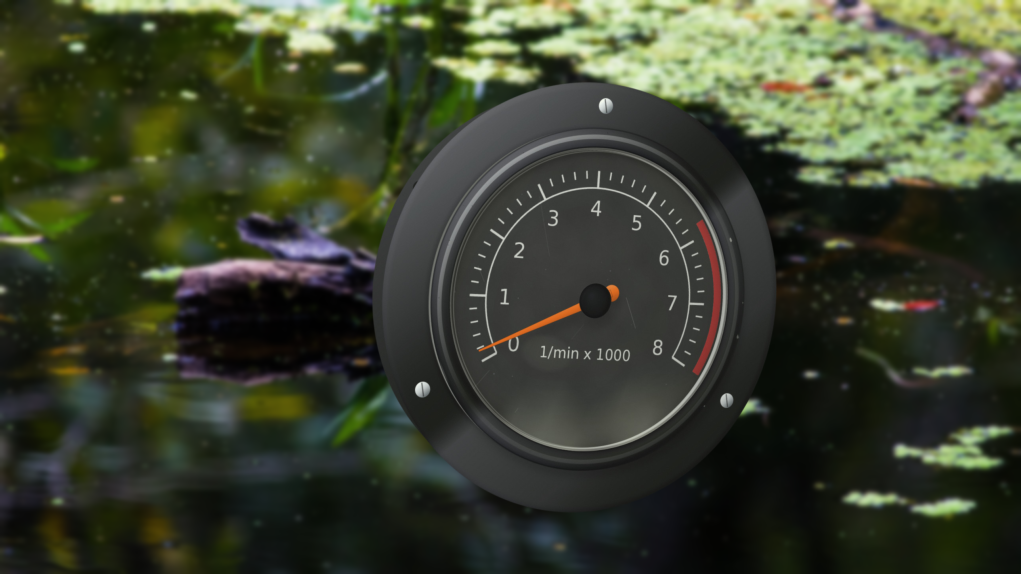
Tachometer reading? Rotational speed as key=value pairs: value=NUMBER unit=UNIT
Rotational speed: value=200 unit=rpm
